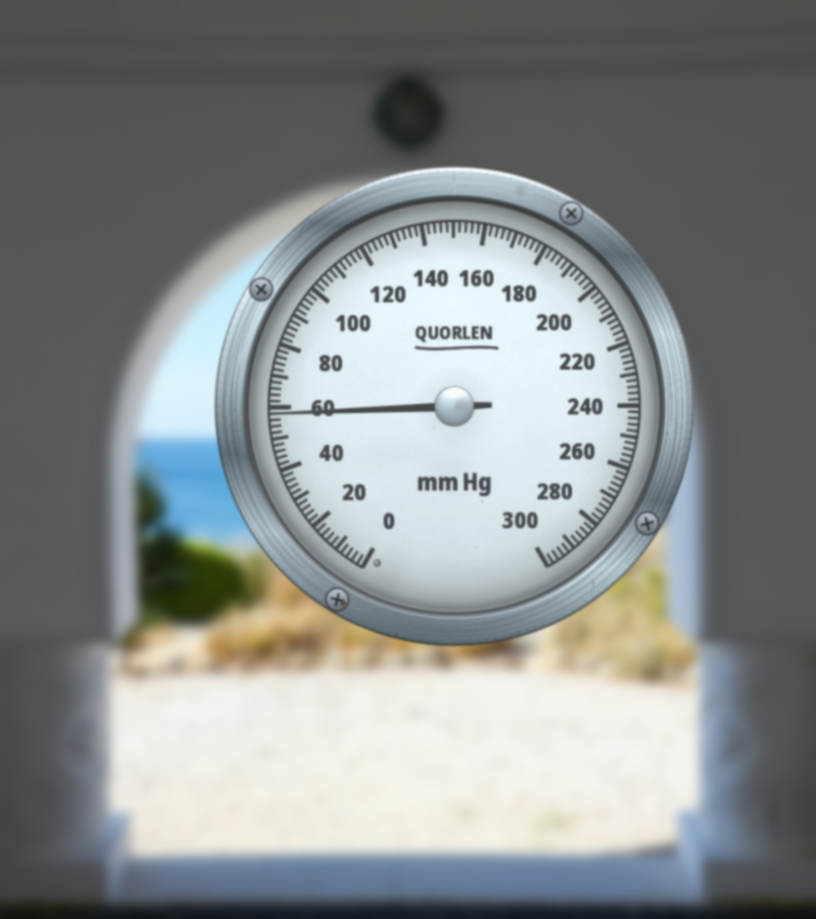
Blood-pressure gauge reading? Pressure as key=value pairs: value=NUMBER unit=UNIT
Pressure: value=58 unit=mmHg
